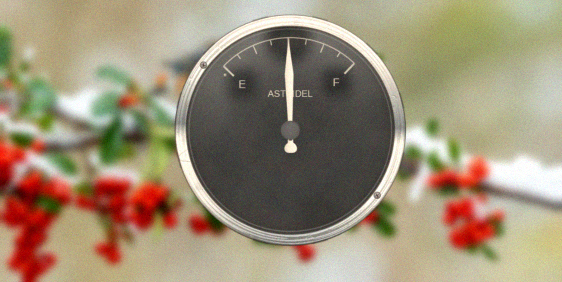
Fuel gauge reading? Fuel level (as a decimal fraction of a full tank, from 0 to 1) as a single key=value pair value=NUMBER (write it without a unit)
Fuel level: value=0.5
